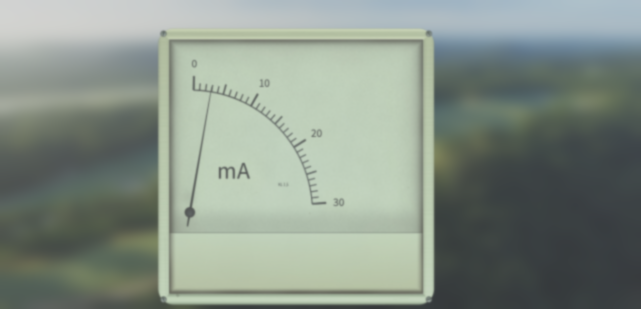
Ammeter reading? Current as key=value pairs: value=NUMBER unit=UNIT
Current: value=3 unit=mA
